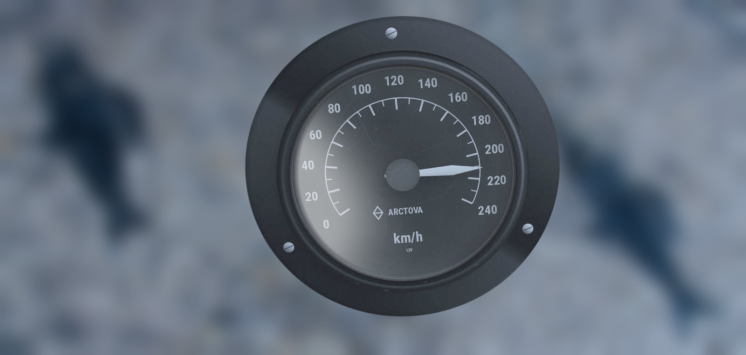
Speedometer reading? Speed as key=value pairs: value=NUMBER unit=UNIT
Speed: value=210 unit=km/h
